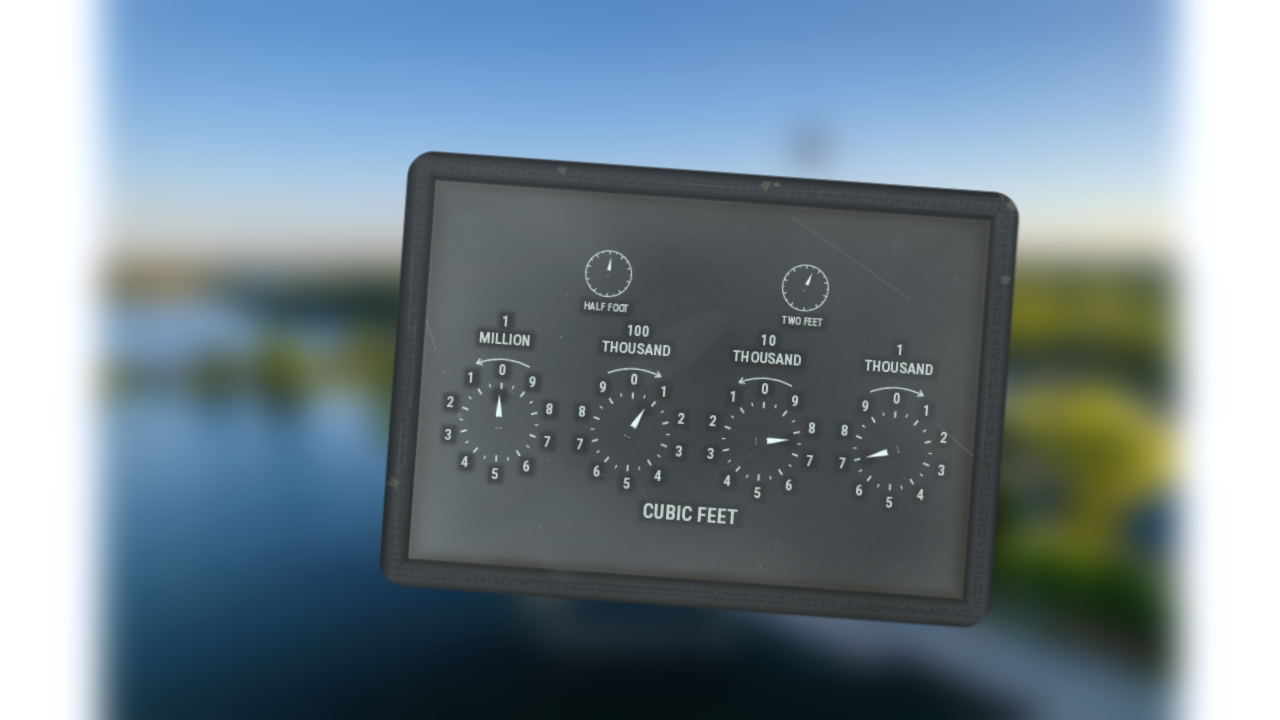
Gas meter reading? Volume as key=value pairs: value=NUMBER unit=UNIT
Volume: value=7700 unit=ft³
